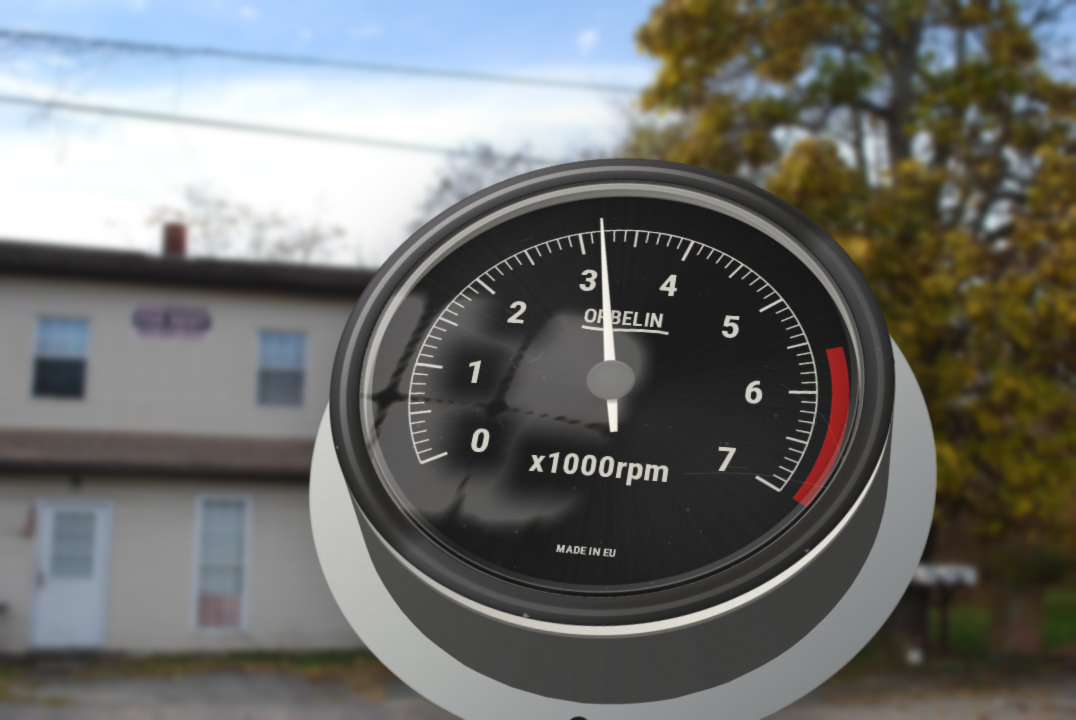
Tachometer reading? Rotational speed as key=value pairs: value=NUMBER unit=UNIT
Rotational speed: value=3200 unit=rpm
